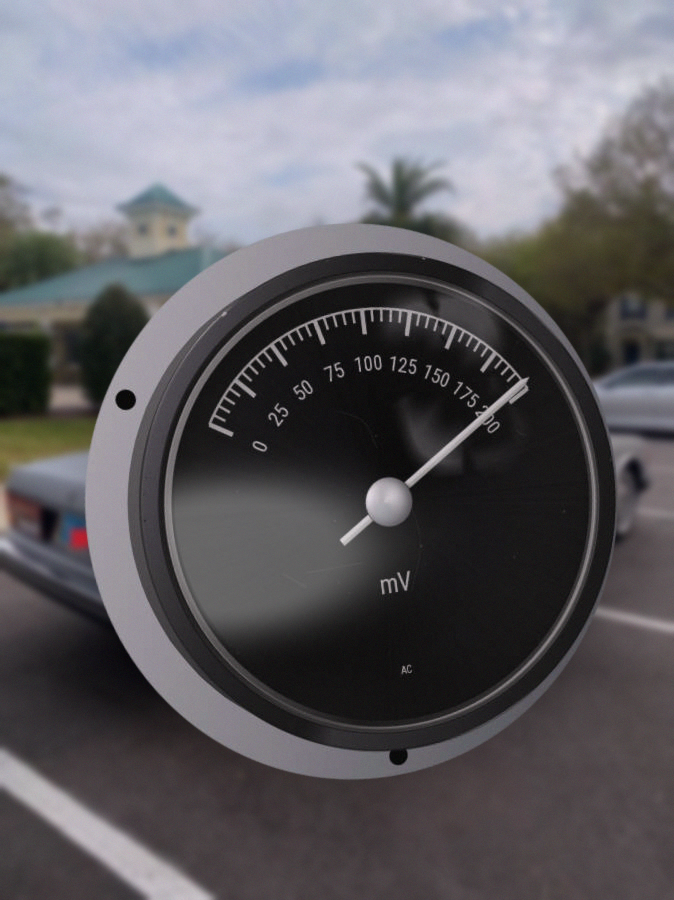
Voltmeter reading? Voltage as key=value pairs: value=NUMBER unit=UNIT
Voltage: value=195 unit=mV
